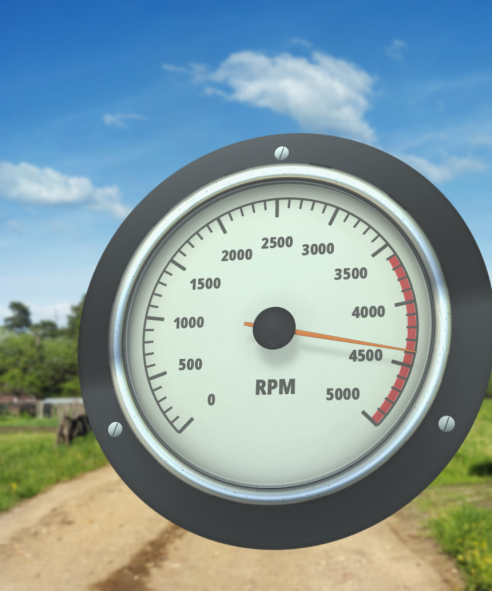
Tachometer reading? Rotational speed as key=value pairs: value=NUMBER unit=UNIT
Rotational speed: value=4400 unit=rpm
